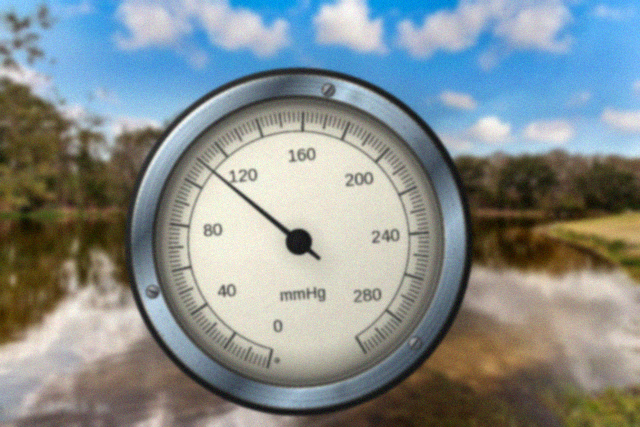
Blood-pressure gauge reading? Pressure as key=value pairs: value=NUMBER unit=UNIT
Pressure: value=110 unit=mmHg
